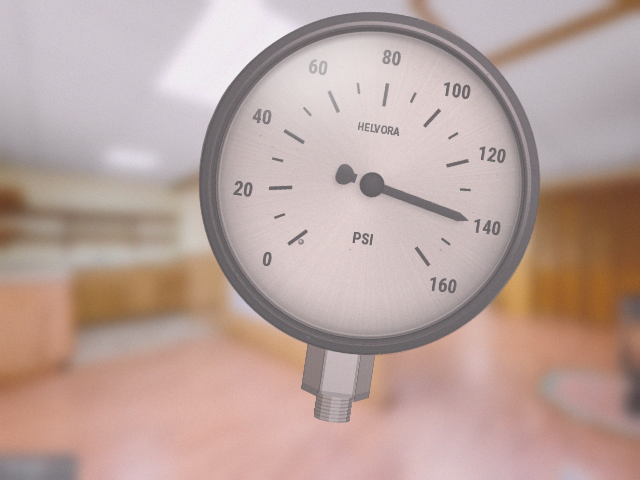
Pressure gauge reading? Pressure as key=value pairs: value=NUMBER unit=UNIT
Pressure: value=140 unit=psi
